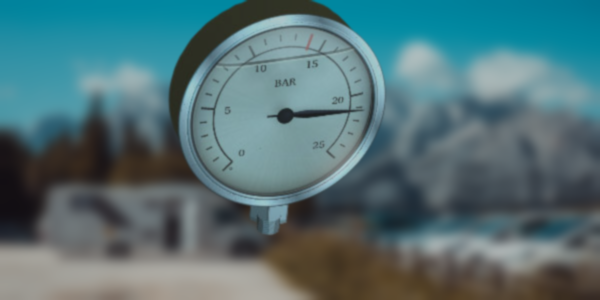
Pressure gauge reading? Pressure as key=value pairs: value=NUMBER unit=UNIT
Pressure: value=21 unit=bar
